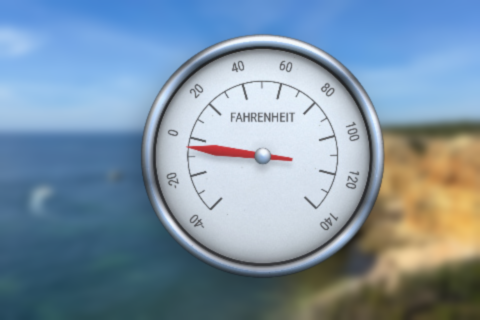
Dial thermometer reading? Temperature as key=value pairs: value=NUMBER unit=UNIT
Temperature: value=-5 unit=°F
